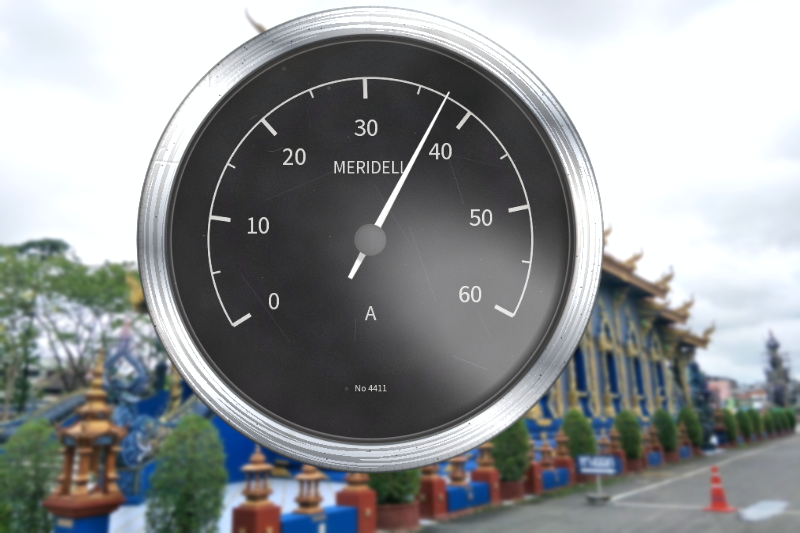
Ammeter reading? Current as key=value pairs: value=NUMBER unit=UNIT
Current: value=37.5 unit=A
